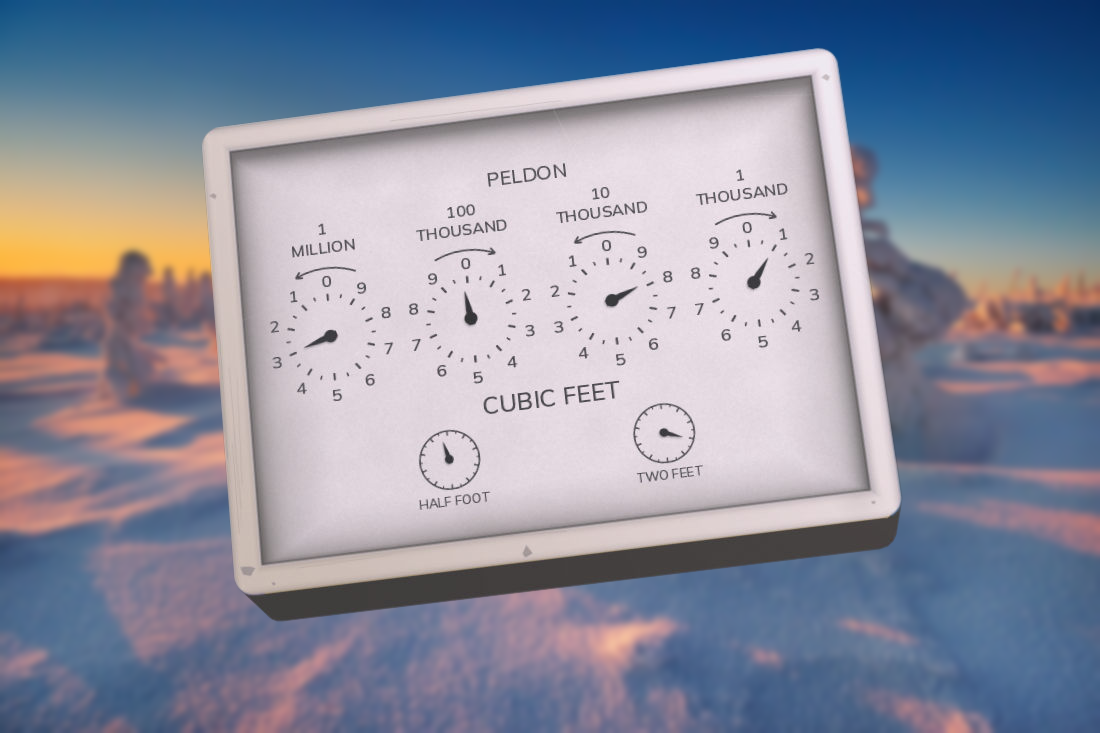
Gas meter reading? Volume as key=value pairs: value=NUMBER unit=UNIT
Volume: value=298100 unit=ft³
